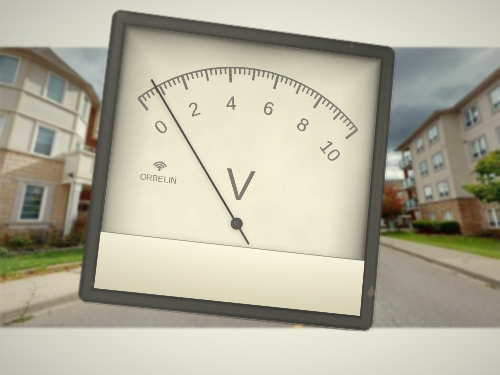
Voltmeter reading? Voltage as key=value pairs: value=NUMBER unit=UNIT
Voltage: value=0.8 unit=V
